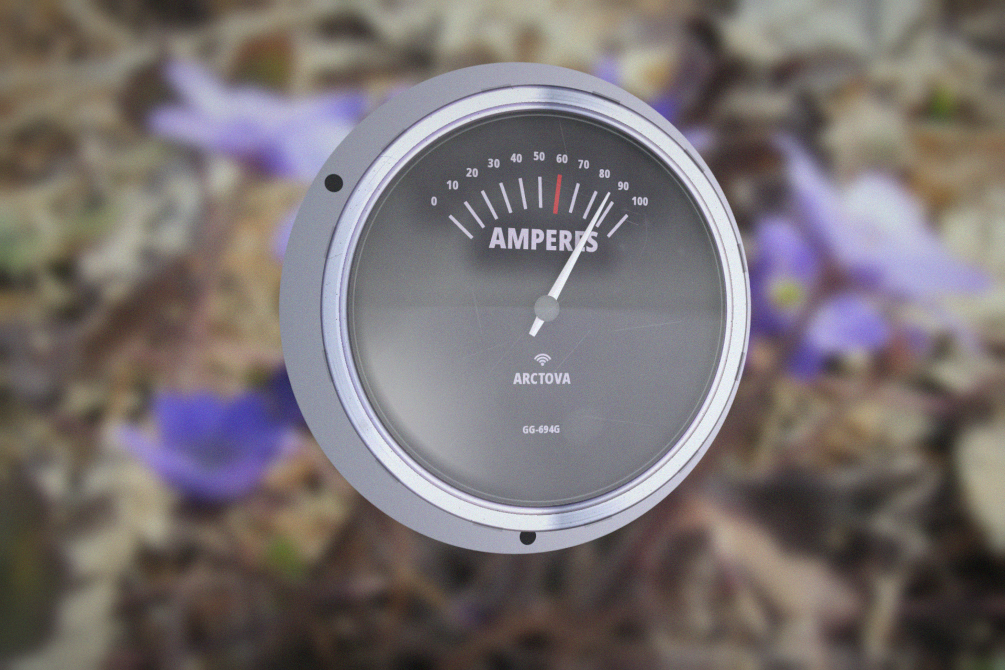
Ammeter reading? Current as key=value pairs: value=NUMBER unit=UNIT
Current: value=85 unit=A
